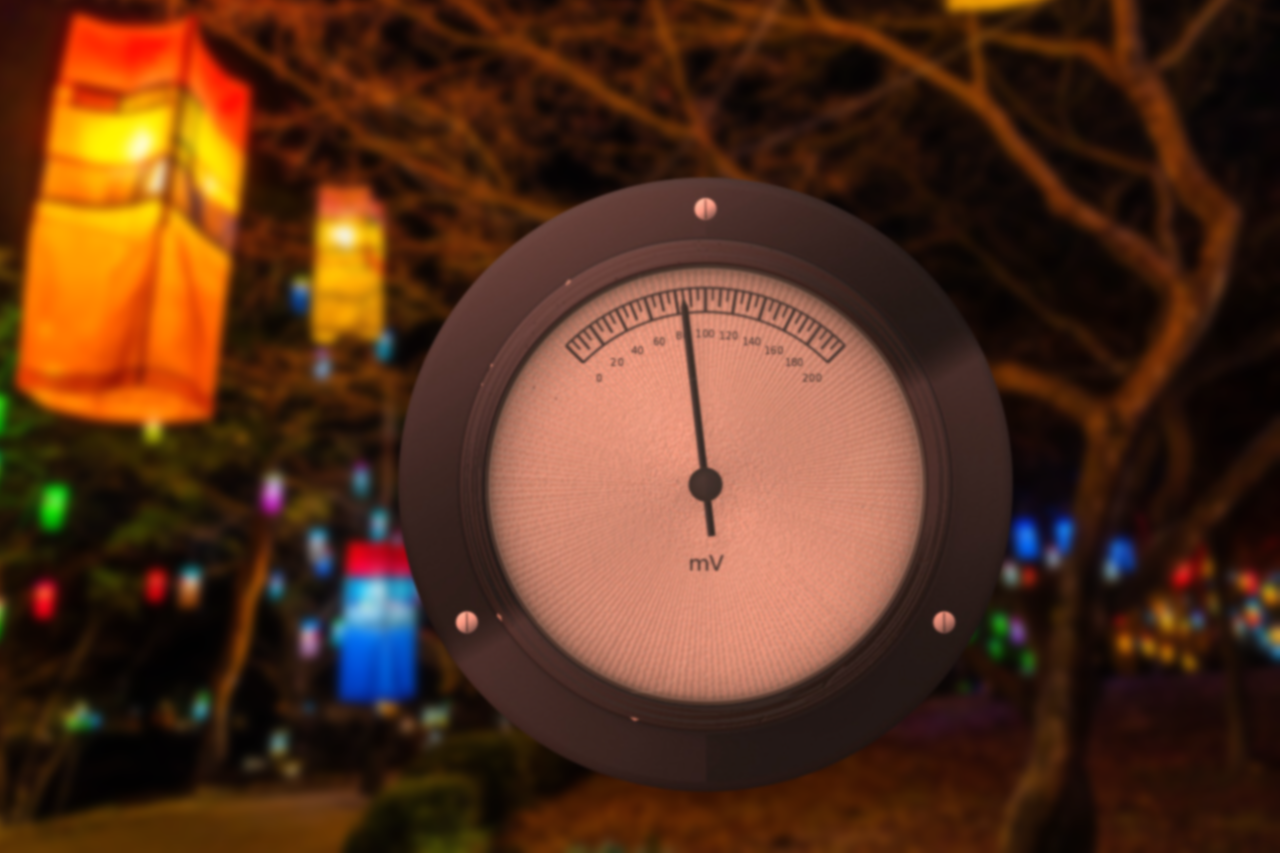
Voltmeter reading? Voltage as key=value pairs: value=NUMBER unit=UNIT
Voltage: value=85 unit=mV
